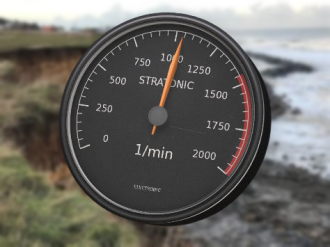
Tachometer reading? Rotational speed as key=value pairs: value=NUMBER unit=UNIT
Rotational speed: value=1050 unit=rpm
